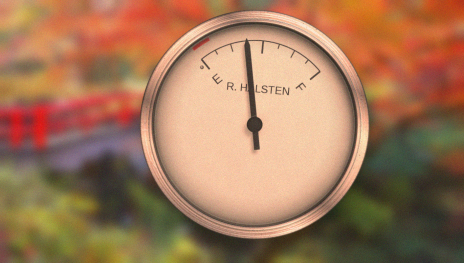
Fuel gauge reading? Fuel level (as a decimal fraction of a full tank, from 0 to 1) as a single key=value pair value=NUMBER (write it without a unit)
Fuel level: value=0.375
